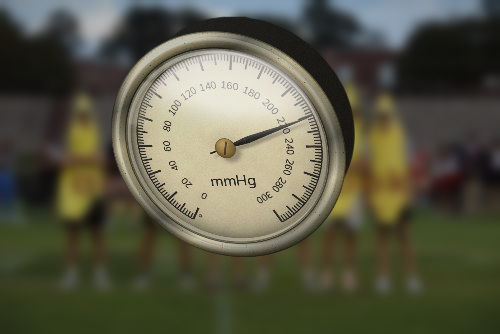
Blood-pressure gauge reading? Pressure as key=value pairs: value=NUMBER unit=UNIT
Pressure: value=220 unit=mmHg
